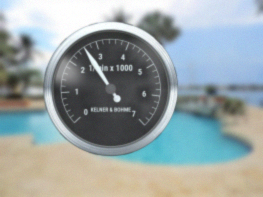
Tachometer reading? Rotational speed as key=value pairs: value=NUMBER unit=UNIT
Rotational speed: value=2600 unit=rpm
